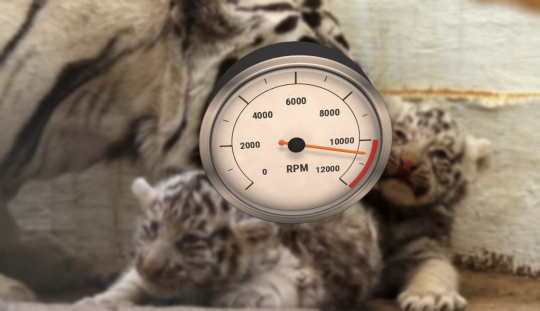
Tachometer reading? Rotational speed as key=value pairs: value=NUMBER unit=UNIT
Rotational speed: value=10500 unit=rpm
